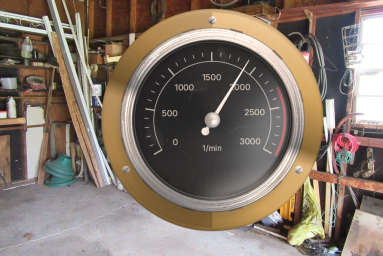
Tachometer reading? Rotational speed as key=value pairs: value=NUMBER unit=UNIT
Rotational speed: value=1900 unit=rpm
